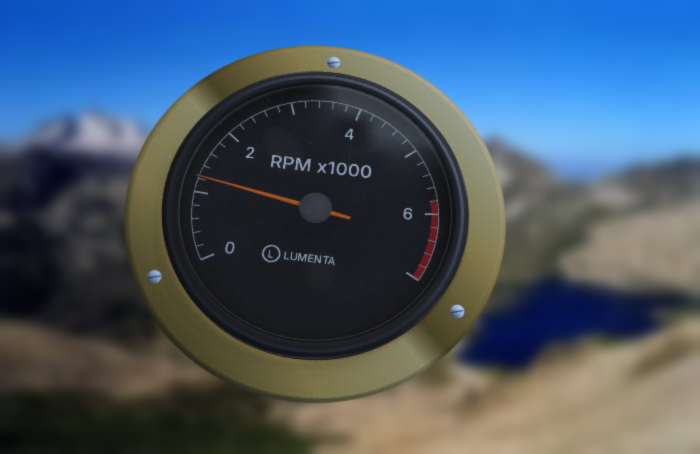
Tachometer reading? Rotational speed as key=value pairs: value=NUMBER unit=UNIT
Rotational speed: value=1200 unit=rpm
